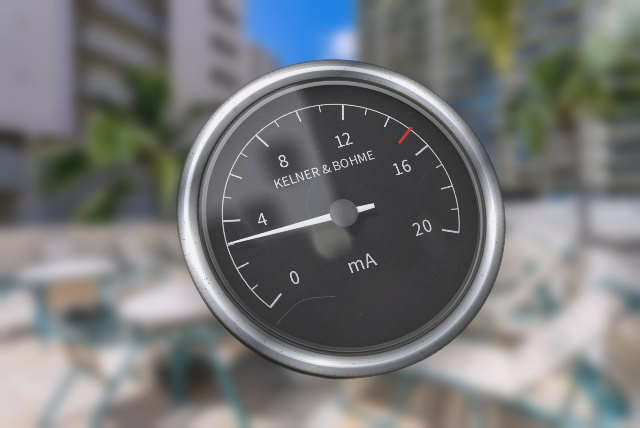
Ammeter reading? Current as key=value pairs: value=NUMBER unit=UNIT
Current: value=3 unit=mA
